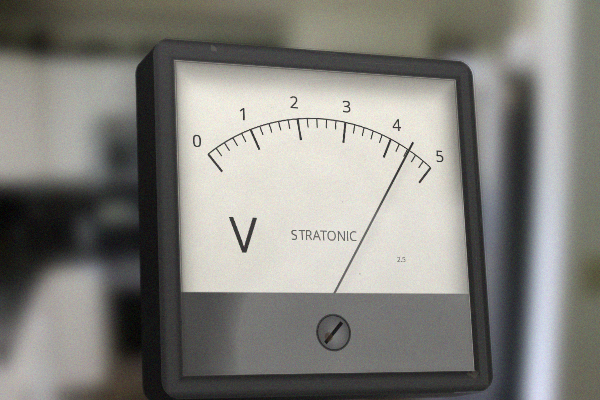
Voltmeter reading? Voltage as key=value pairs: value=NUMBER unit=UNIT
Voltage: value=4.4 unit=V
